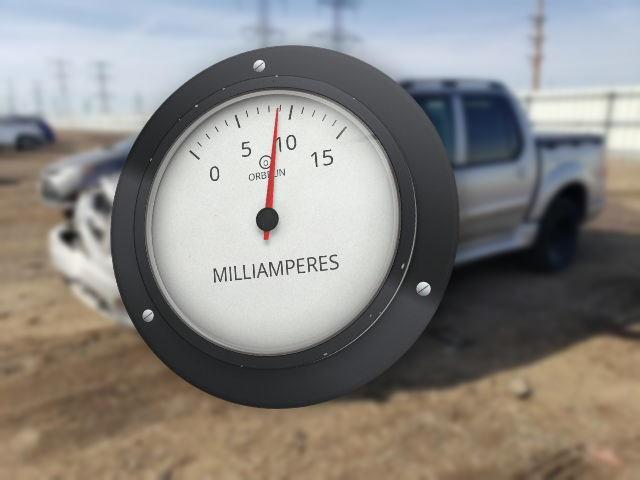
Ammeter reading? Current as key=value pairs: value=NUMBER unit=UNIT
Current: value=9 unit=mA
